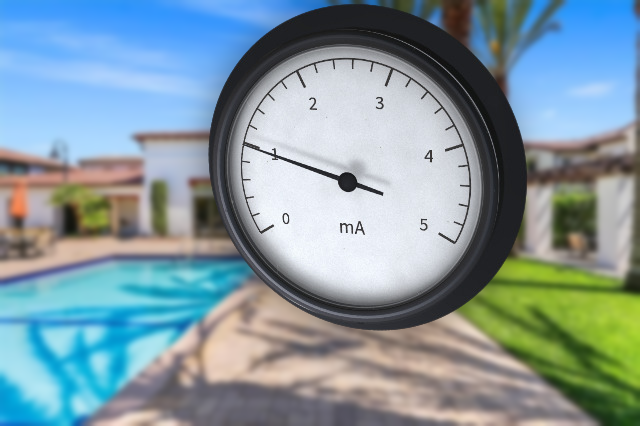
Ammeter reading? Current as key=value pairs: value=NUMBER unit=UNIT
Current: value=1 unit=mA
